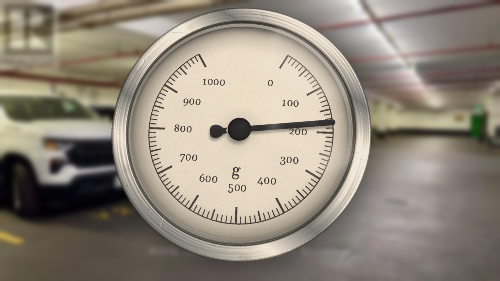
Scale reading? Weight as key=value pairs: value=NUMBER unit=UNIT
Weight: value=180 unit=g
